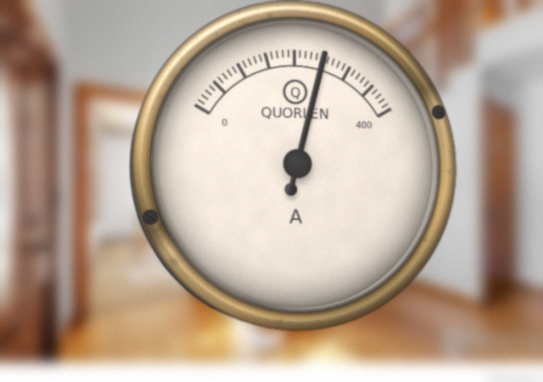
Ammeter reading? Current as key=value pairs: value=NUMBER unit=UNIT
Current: value=250 unit=A
